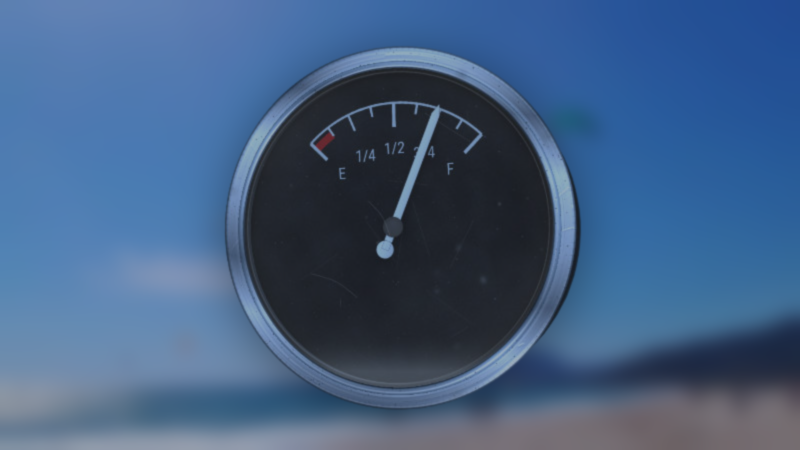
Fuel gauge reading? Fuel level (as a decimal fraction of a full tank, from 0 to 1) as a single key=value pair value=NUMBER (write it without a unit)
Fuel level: value=0.75
